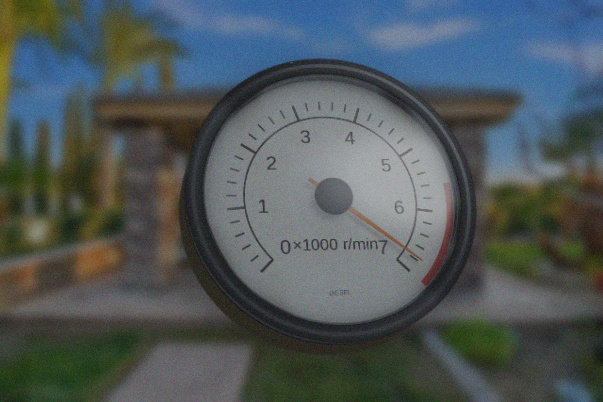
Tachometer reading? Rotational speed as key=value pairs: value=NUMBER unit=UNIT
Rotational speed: value=6800 unit=rpm
